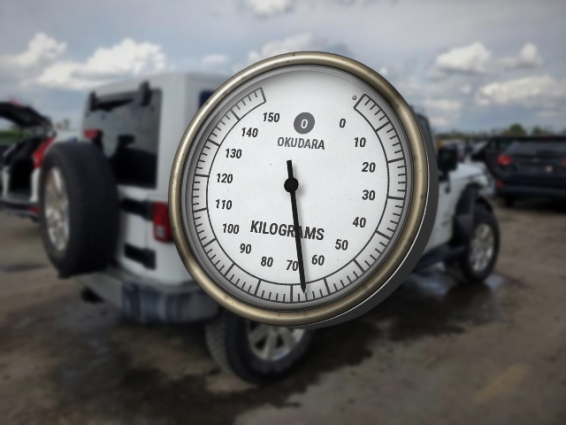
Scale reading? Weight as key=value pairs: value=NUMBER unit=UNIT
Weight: value=66 unit=kg
